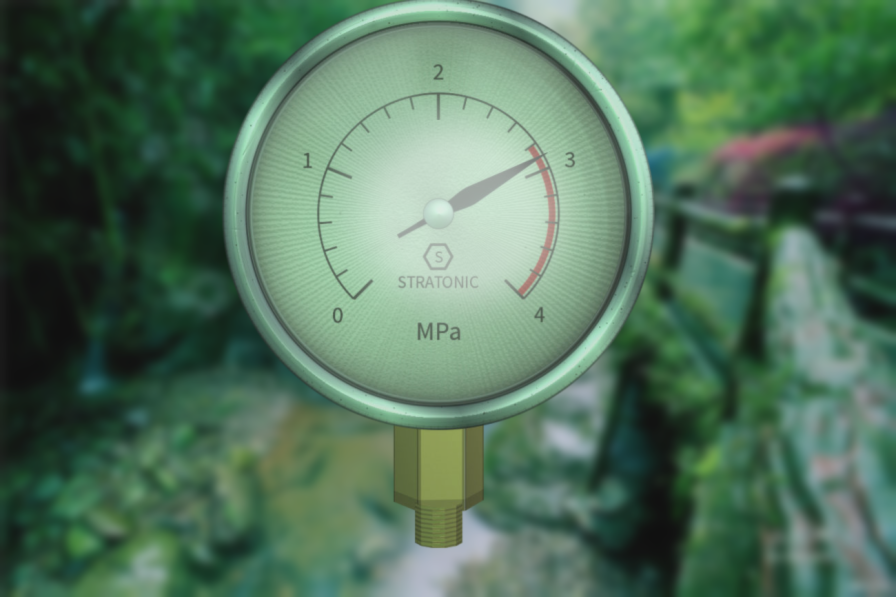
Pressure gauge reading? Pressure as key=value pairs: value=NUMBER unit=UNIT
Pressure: value=2.9 unit=MPa
